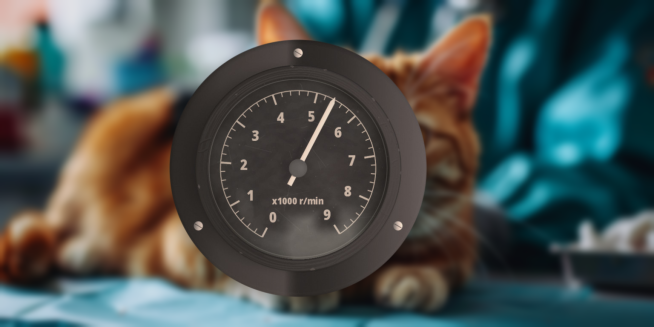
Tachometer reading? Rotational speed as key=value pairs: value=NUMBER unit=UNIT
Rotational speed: value=5400 unit=rpm
